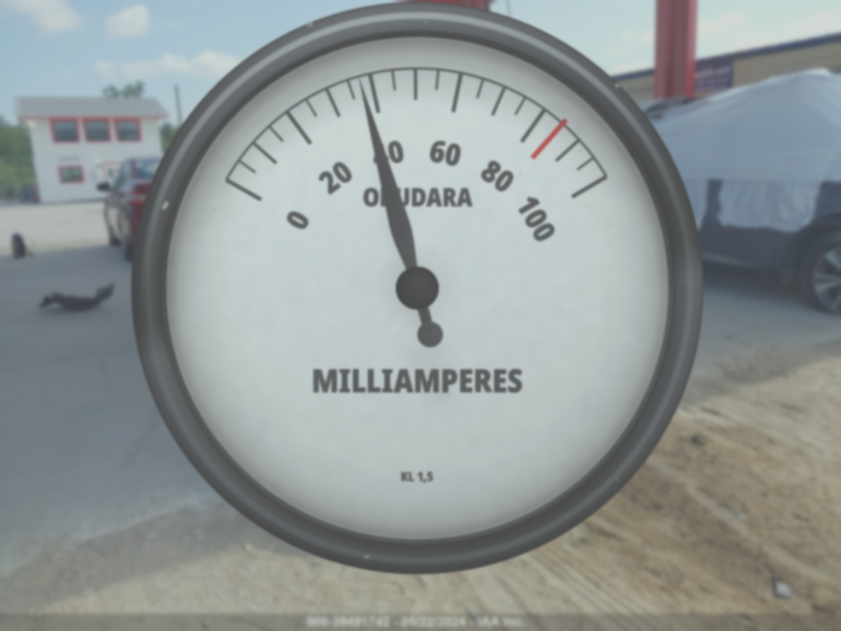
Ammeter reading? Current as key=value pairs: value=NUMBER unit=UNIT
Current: value=37.5 unit=mA
